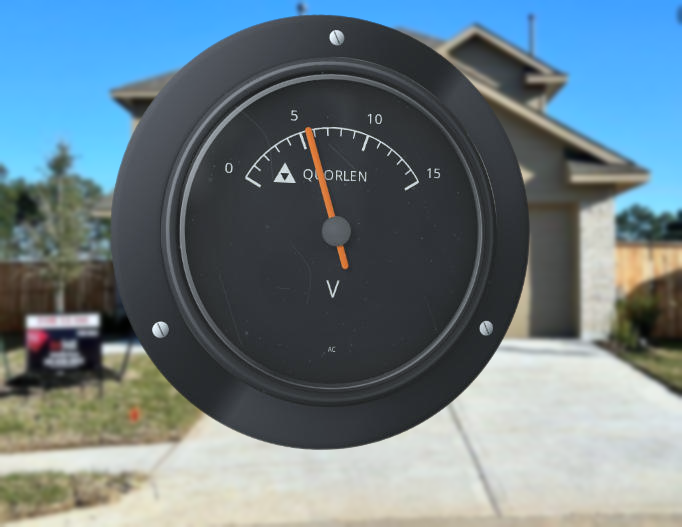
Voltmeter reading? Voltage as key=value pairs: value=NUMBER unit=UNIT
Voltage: value=5.5 unit=V
